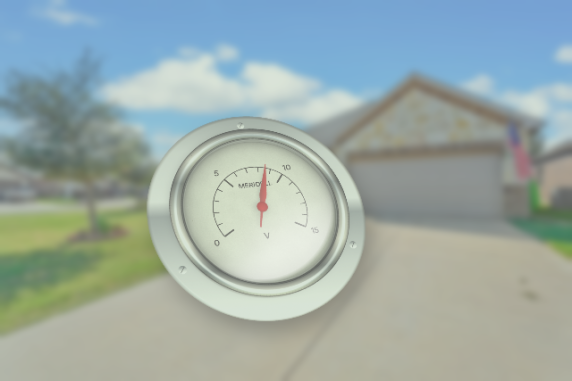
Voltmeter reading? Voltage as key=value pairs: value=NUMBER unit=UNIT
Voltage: value=8.5 unit=V
